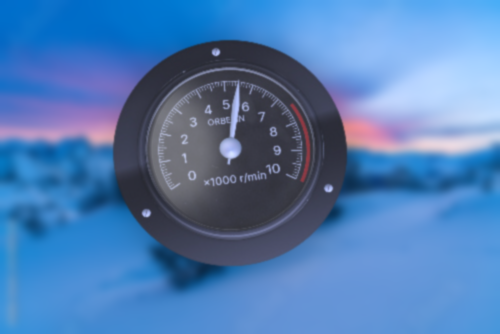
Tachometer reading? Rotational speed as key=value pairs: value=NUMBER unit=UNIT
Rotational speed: value=5500 unit=rpm
